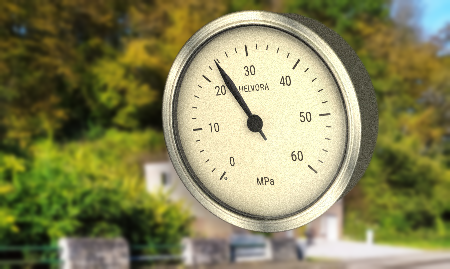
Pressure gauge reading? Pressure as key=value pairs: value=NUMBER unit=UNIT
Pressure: value=24 unit=MPa
